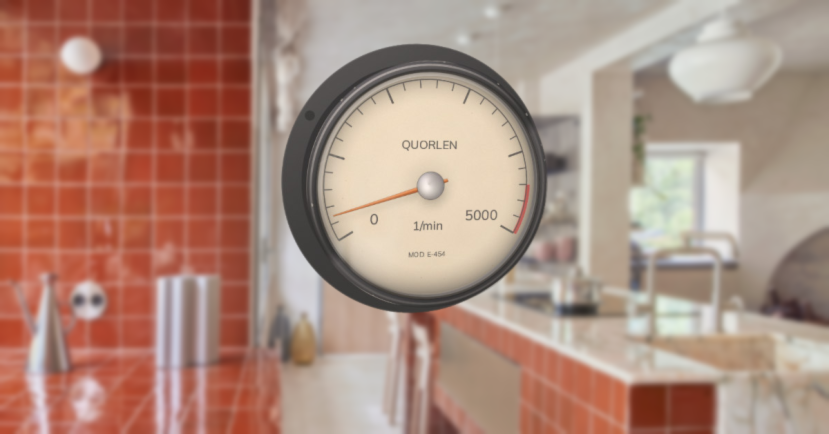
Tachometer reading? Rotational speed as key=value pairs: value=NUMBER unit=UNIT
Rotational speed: value=300 unit=rpm
